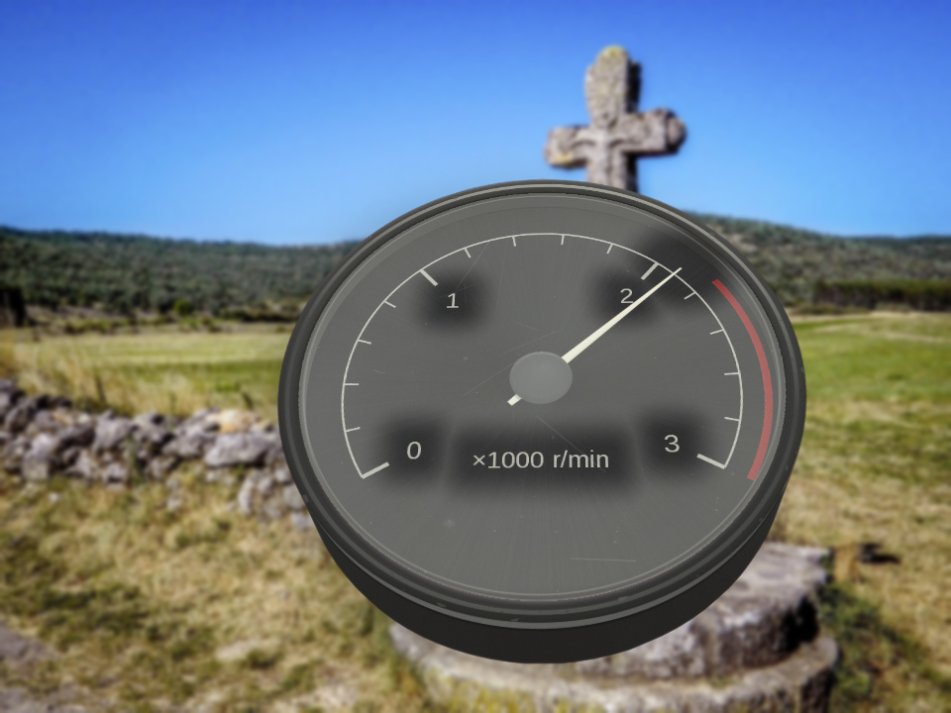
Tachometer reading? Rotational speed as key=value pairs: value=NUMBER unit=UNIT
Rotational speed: value=2100 unit=rpm
